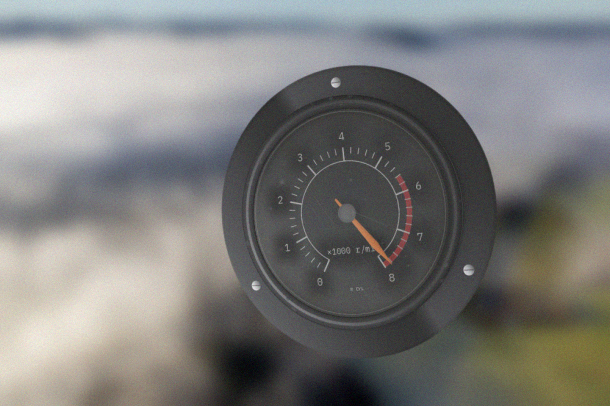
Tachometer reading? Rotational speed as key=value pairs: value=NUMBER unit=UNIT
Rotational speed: value=7800 unit=rpm
